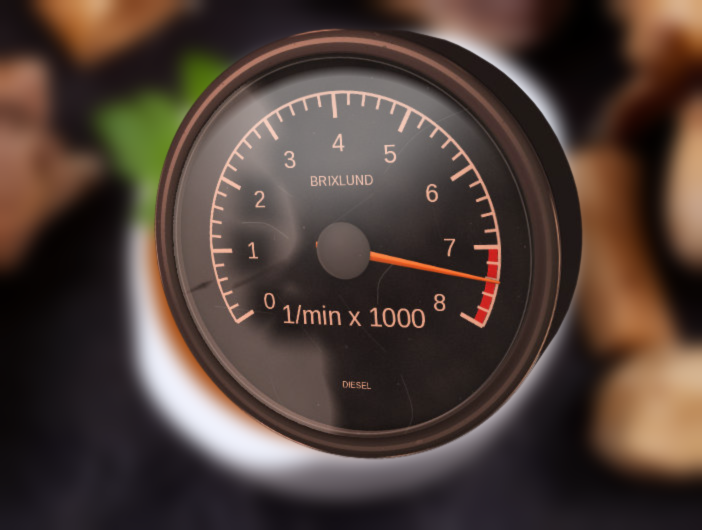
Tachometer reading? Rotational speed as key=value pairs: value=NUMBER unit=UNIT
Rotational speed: value=7400 unit=rpm
